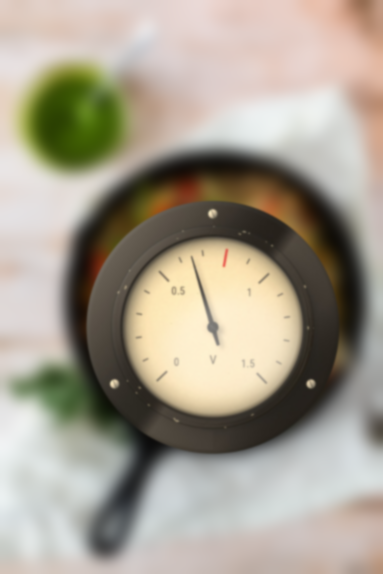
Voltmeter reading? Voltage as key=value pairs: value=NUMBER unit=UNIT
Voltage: value=0.65 unit=V
